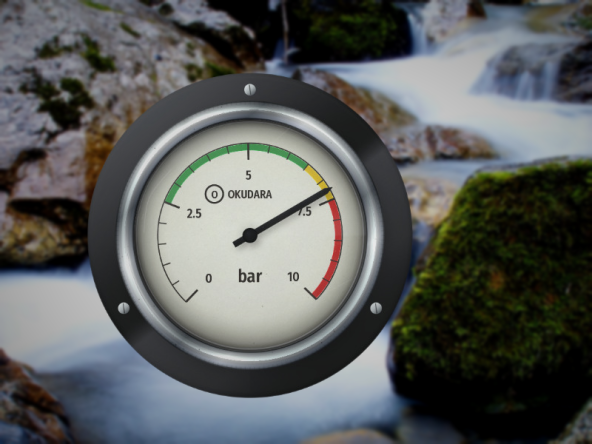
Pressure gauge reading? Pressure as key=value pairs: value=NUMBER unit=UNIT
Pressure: value=7.25 unit=bar
